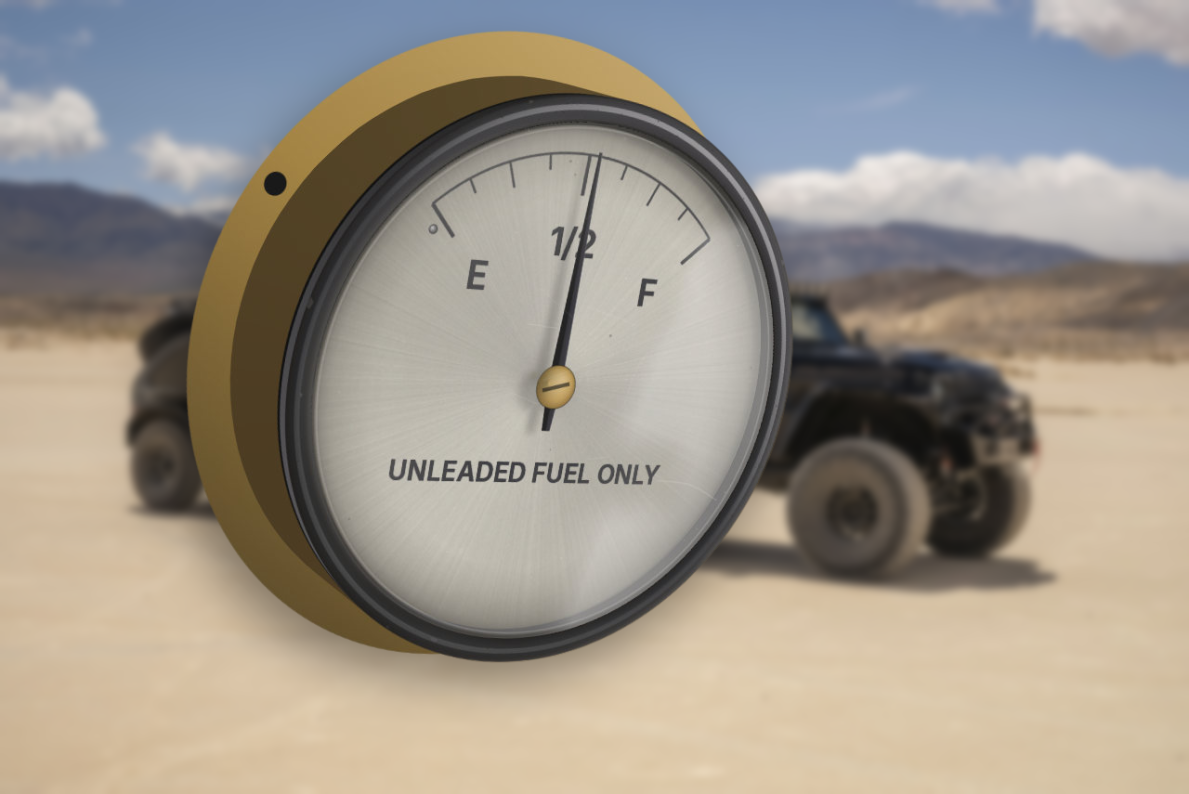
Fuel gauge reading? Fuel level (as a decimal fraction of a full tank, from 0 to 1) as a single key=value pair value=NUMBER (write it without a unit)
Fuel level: value=0.5
